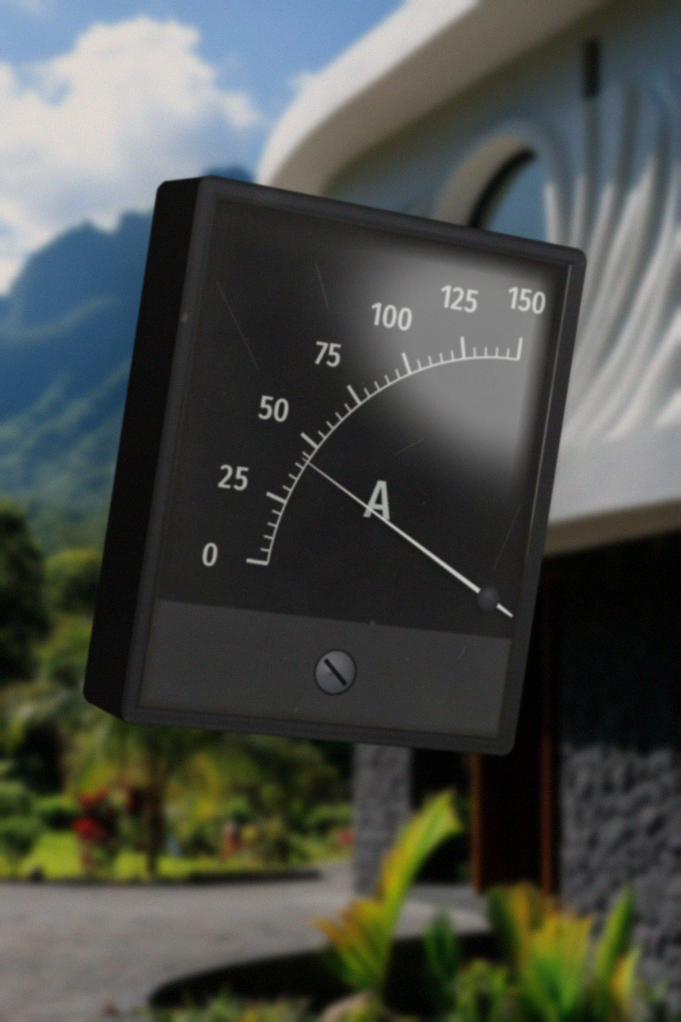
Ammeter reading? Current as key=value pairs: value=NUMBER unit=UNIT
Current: value=42.5 unit=A
